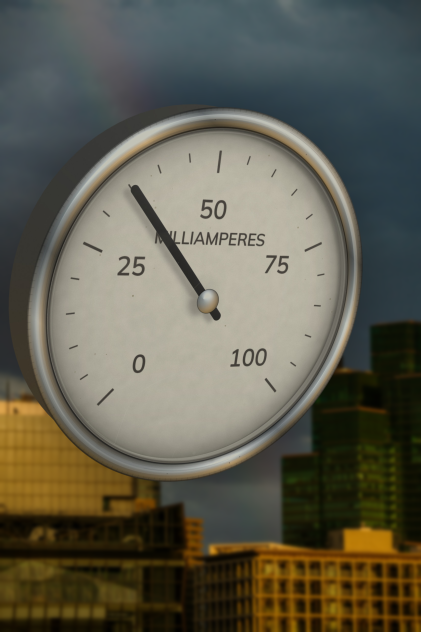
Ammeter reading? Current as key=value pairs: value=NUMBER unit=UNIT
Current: value=35 unit=mA
